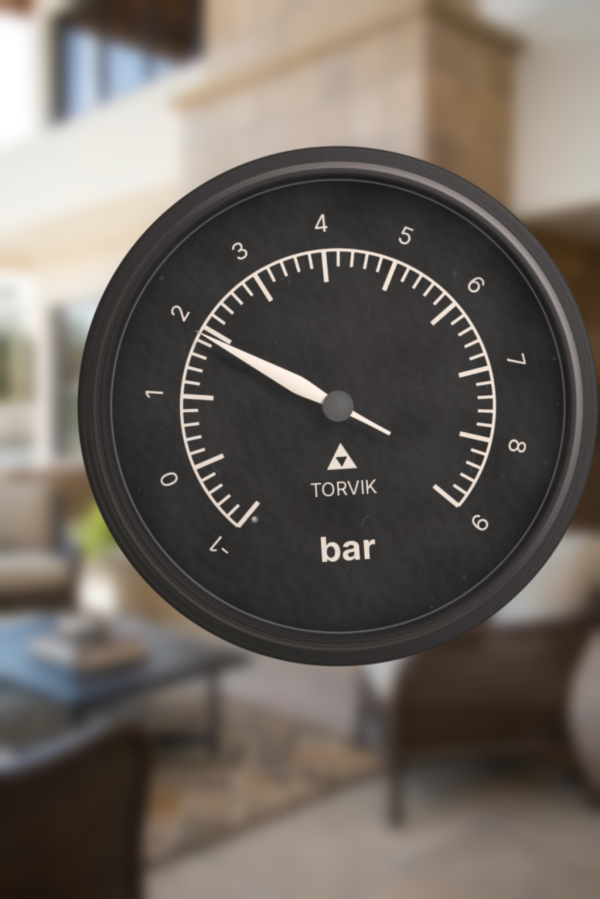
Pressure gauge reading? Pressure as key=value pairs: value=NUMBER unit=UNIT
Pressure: value=1.9 unit=bar
